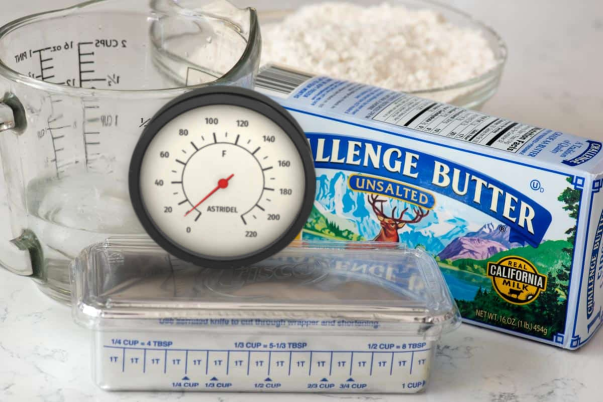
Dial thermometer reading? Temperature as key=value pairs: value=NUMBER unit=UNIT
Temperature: value=10 unit=°F
